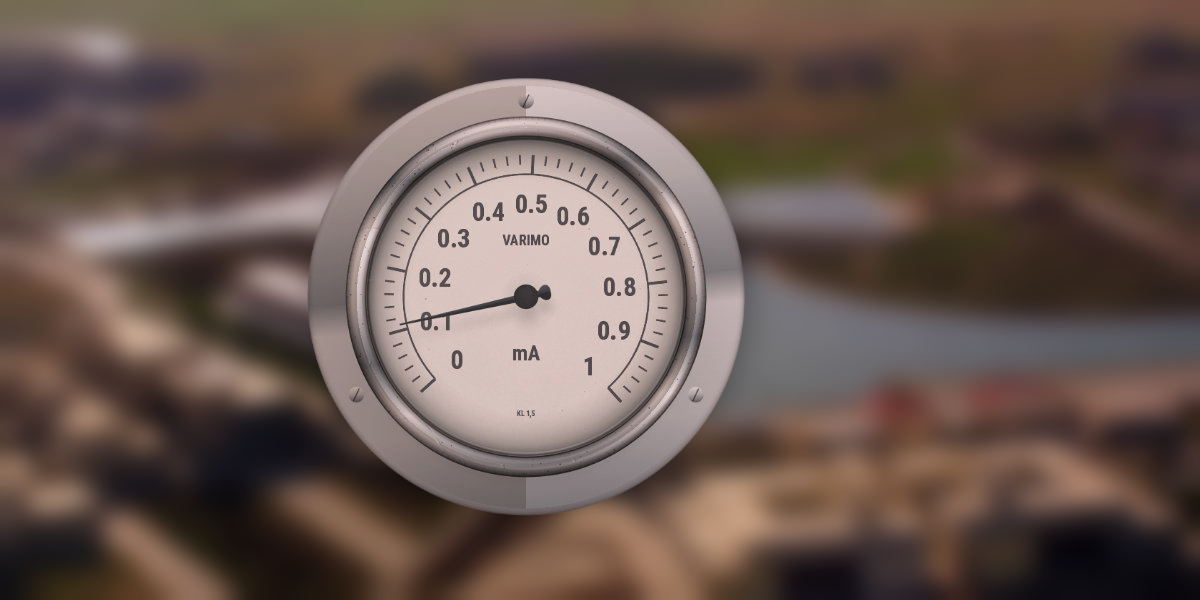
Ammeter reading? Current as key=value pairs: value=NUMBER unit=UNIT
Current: value=0.11 unit=mA
